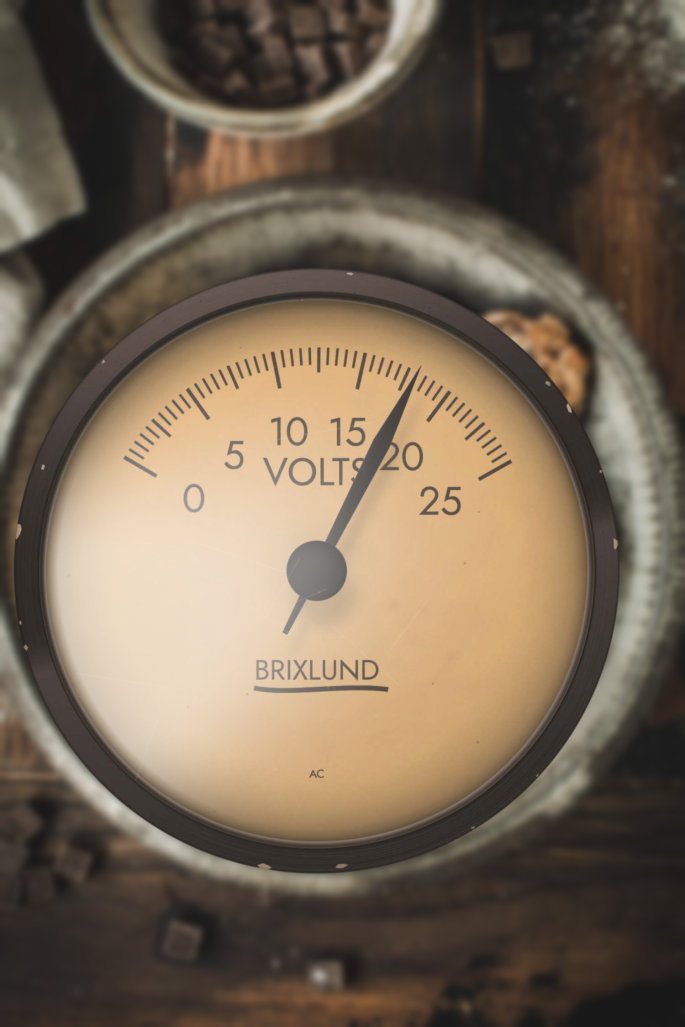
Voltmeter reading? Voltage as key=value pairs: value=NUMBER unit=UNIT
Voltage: value=18 unit=V
